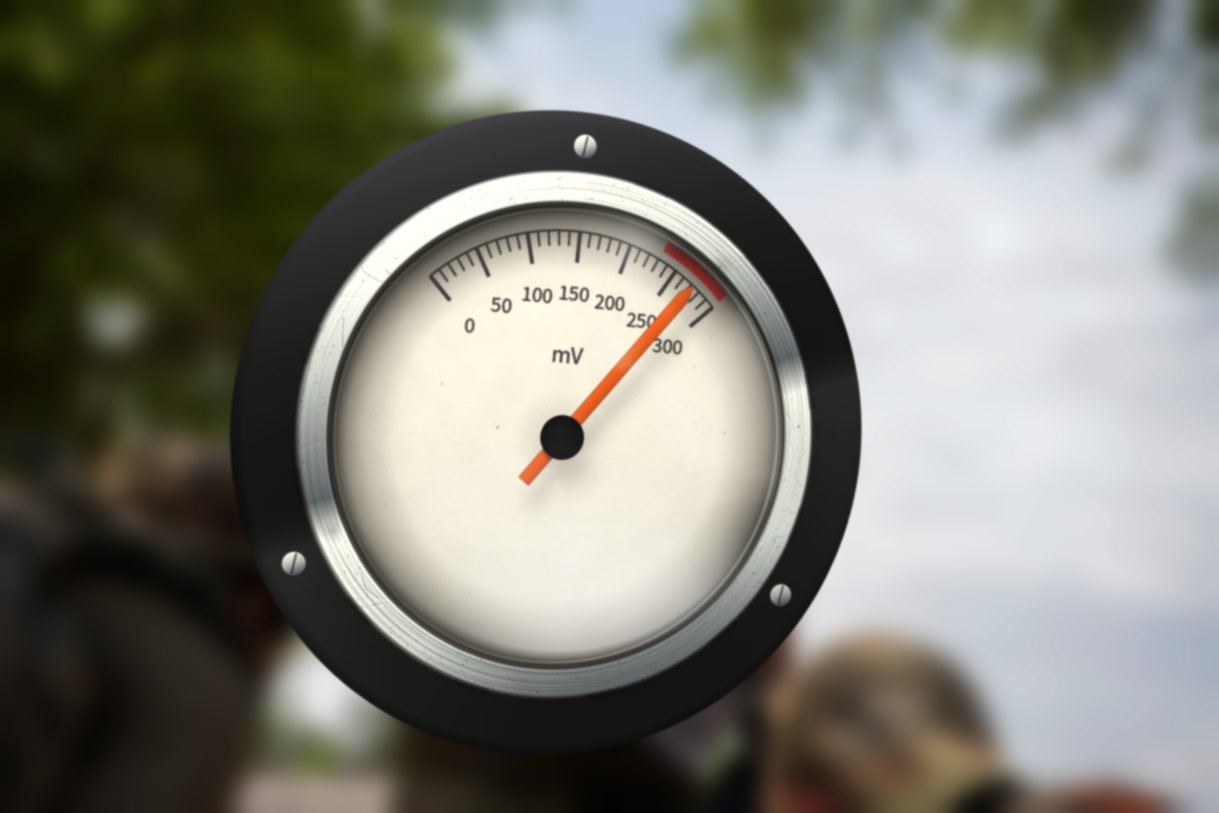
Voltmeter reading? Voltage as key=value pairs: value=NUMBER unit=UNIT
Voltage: value=270 unit=mV
